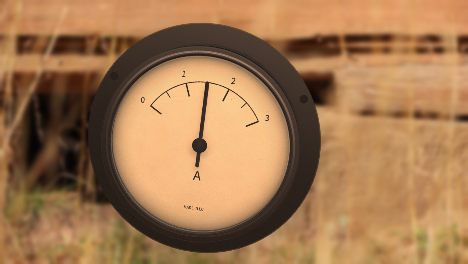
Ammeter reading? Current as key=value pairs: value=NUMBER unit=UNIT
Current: value=1.5 unit=A
